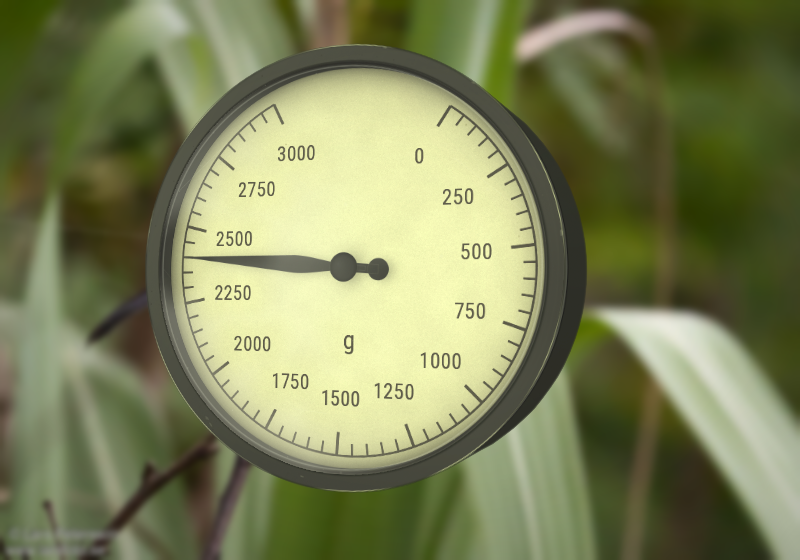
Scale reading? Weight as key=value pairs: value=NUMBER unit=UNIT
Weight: value=2400 unit=g
